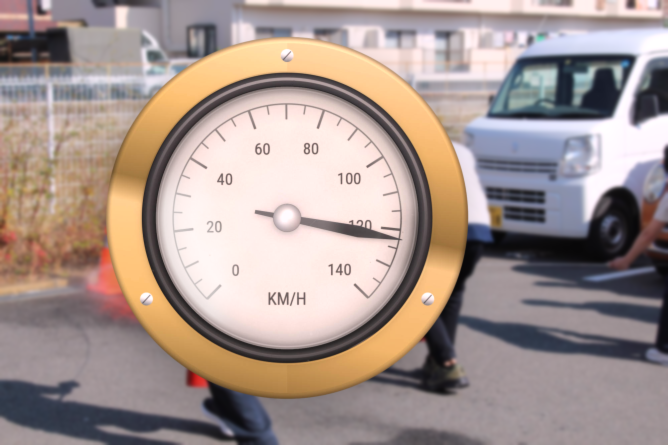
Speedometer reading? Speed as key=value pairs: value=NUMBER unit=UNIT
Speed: value=122.5 unit=km/h
